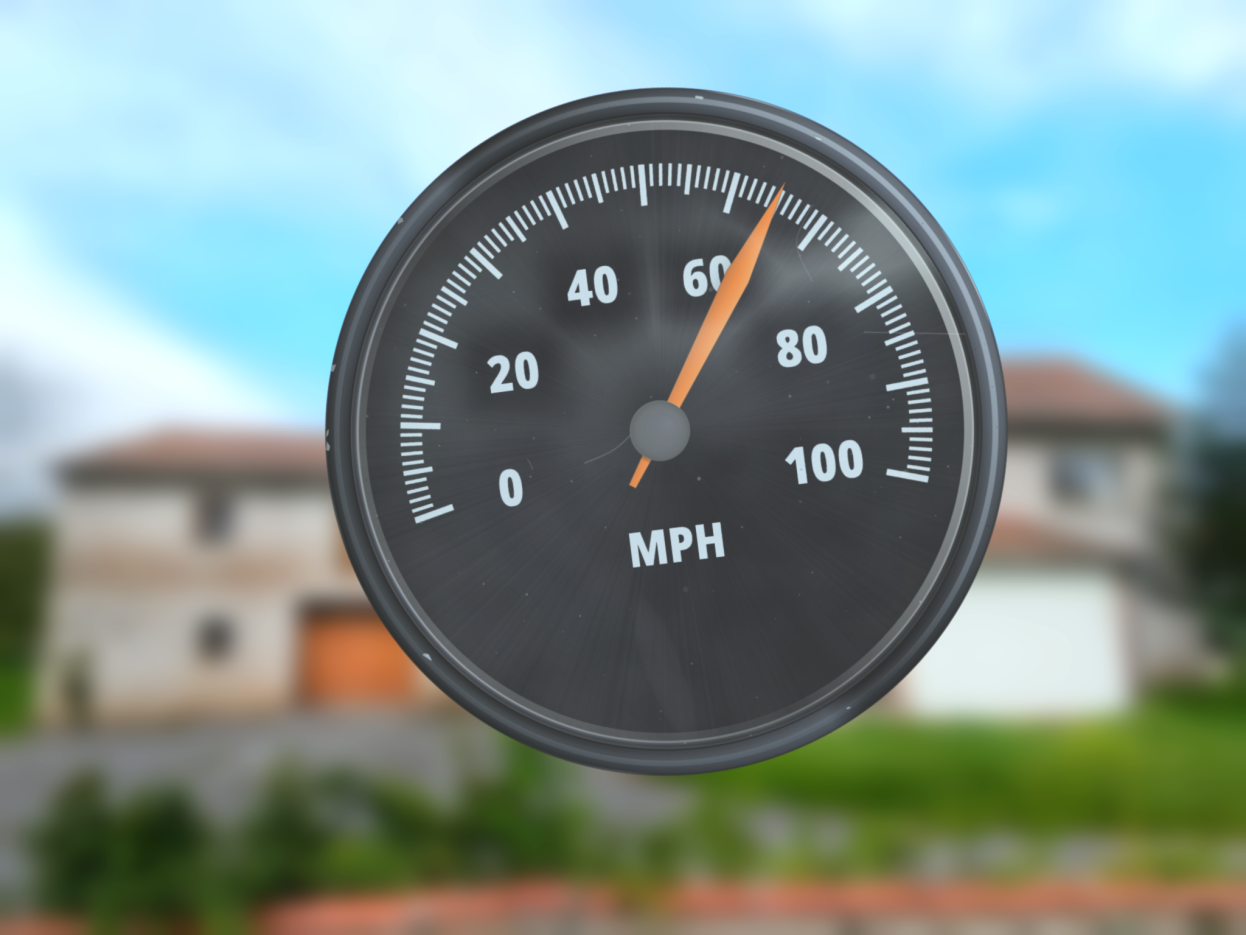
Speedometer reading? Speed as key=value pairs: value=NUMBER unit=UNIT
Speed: value=65 unit=mph
